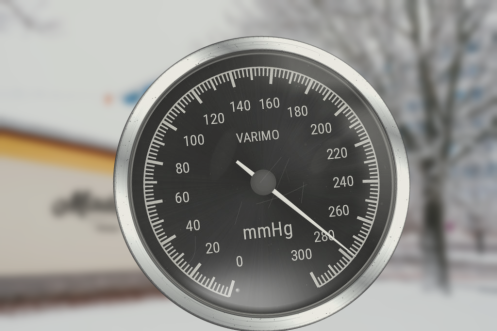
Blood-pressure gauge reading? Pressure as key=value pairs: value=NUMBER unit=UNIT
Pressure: value=278 unit=mmHg
